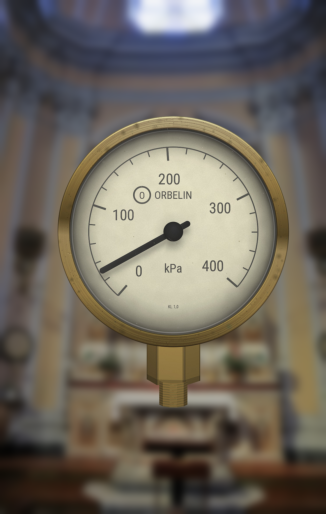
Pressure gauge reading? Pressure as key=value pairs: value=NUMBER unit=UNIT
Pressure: value=30 unit=kPa
